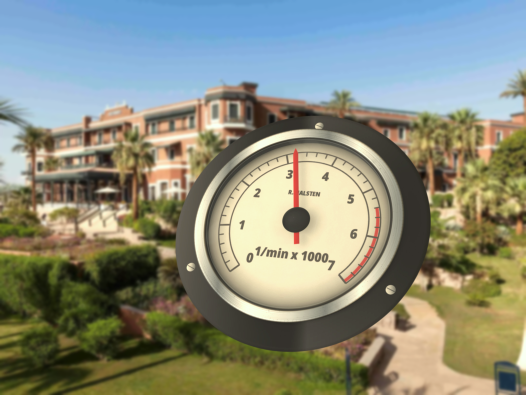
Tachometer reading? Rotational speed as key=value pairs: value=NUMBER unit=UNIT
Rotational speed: value=3200 unit=rpm
